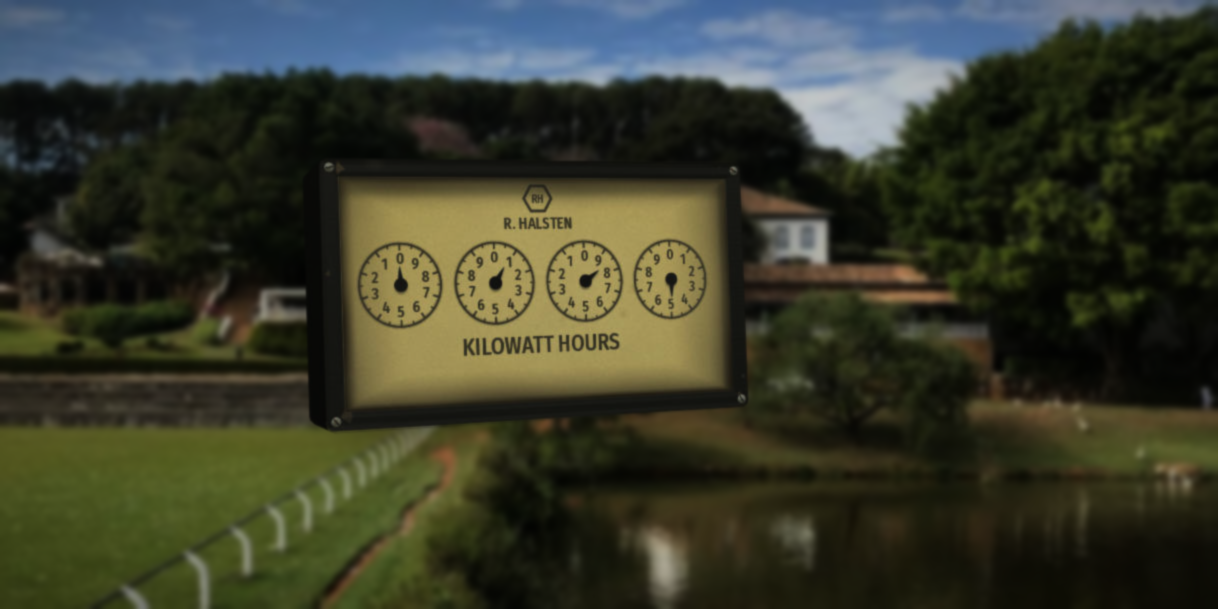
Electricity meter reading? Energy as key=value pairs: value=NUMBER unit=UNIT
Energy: value=85 unit=kWh
